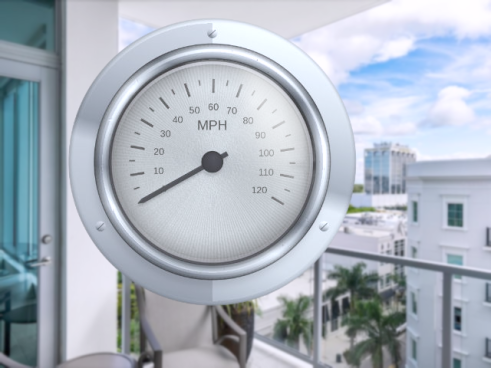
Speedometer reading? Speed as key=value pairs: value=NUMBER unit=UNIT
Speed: value=0 unit=mph
